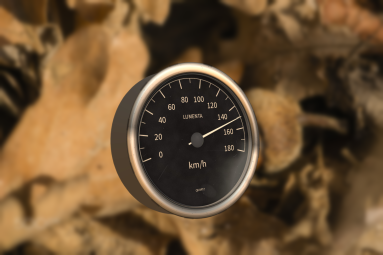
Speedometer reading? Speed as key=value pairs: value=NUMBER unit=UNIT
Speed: value=150 unit=km/h
